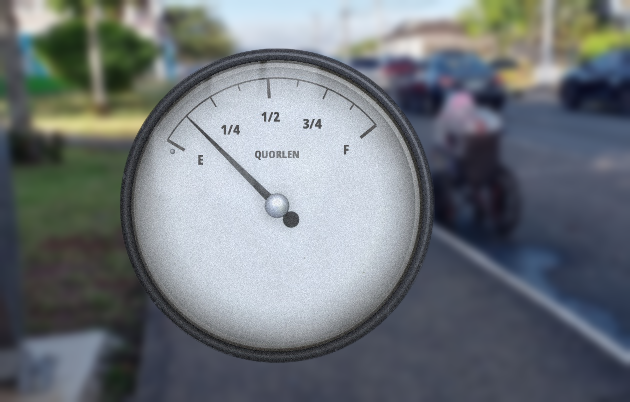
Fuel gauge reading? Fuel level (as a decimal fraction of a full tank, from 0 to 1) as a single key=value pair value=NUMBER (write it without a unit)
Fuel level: value=0.125
